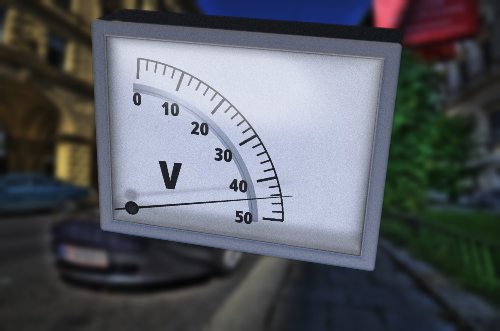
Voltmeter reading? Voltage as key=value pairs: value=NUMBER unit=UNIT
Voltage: value=44 unit=V
